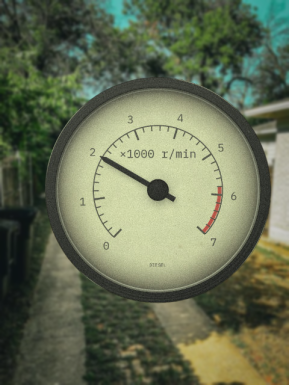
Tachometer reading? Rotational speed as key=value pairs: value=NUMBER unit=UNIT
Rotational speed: value=2000 unit=rpm
